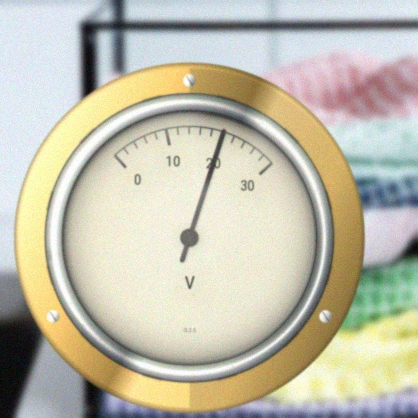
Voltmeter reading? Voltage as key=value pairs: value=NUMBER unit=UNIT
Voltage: value=20 unit=V
